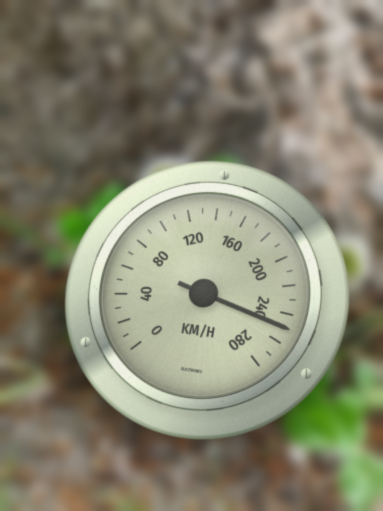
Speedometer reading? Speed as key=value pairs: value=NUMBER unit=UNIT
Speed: value=250 unit=km/h
